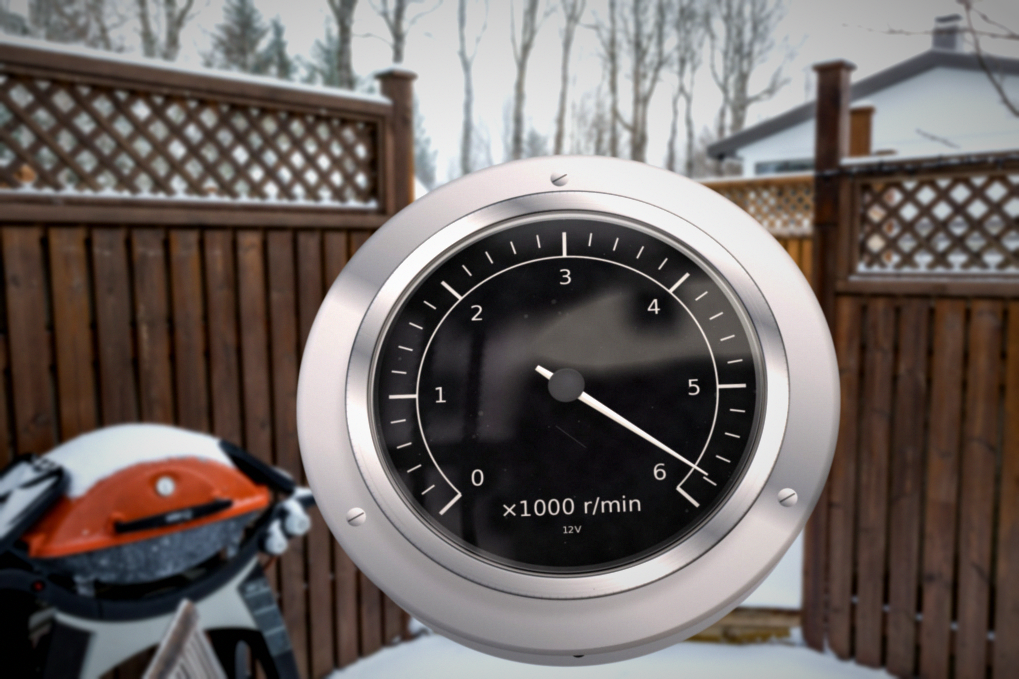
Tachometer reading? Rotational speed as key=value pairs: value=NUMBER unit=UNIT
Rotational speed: value=5800 unit=rpm
